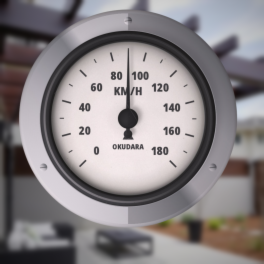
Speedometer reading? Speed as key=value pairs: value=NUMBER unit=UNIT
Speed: value=90 unit=km/h
